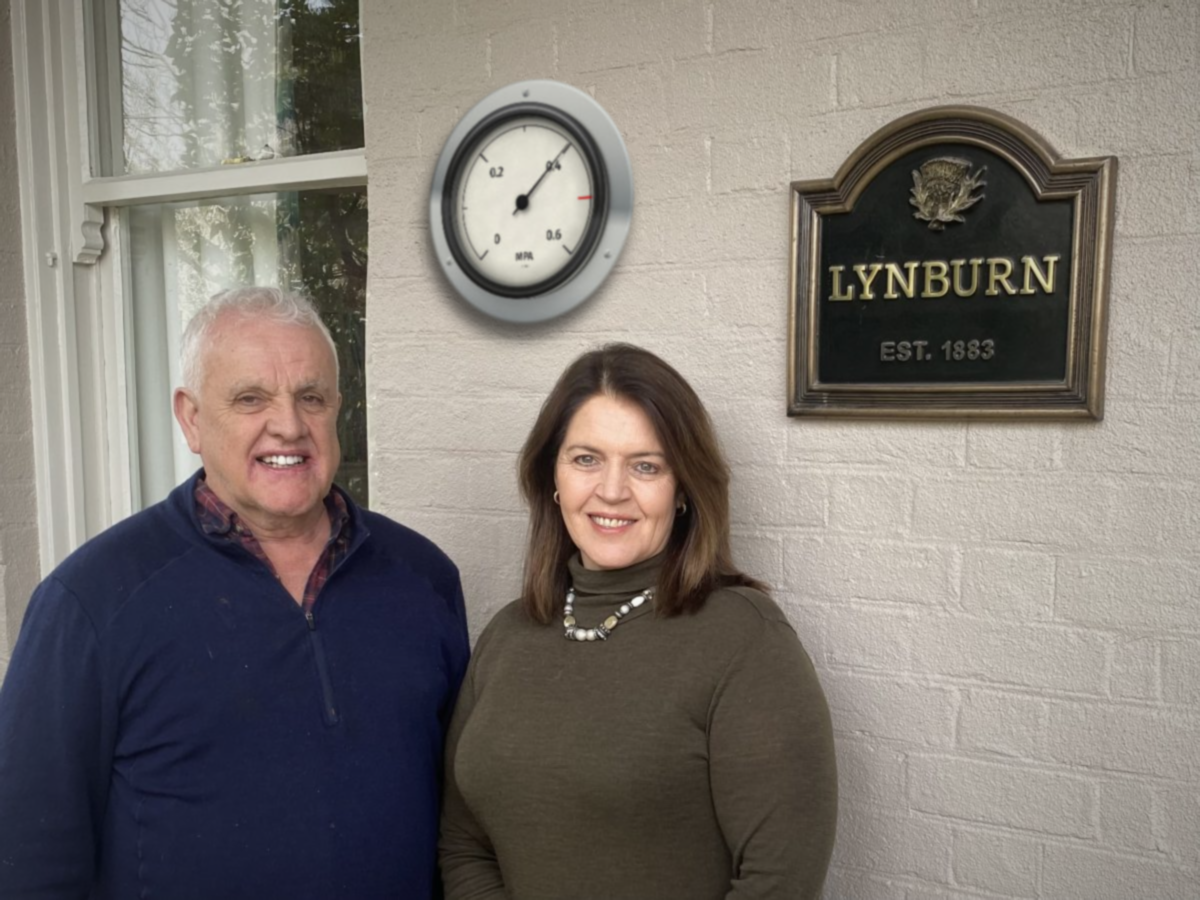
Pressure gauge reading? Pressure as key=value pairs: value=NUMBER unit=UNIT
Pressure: value=0.4 unit=MPa
